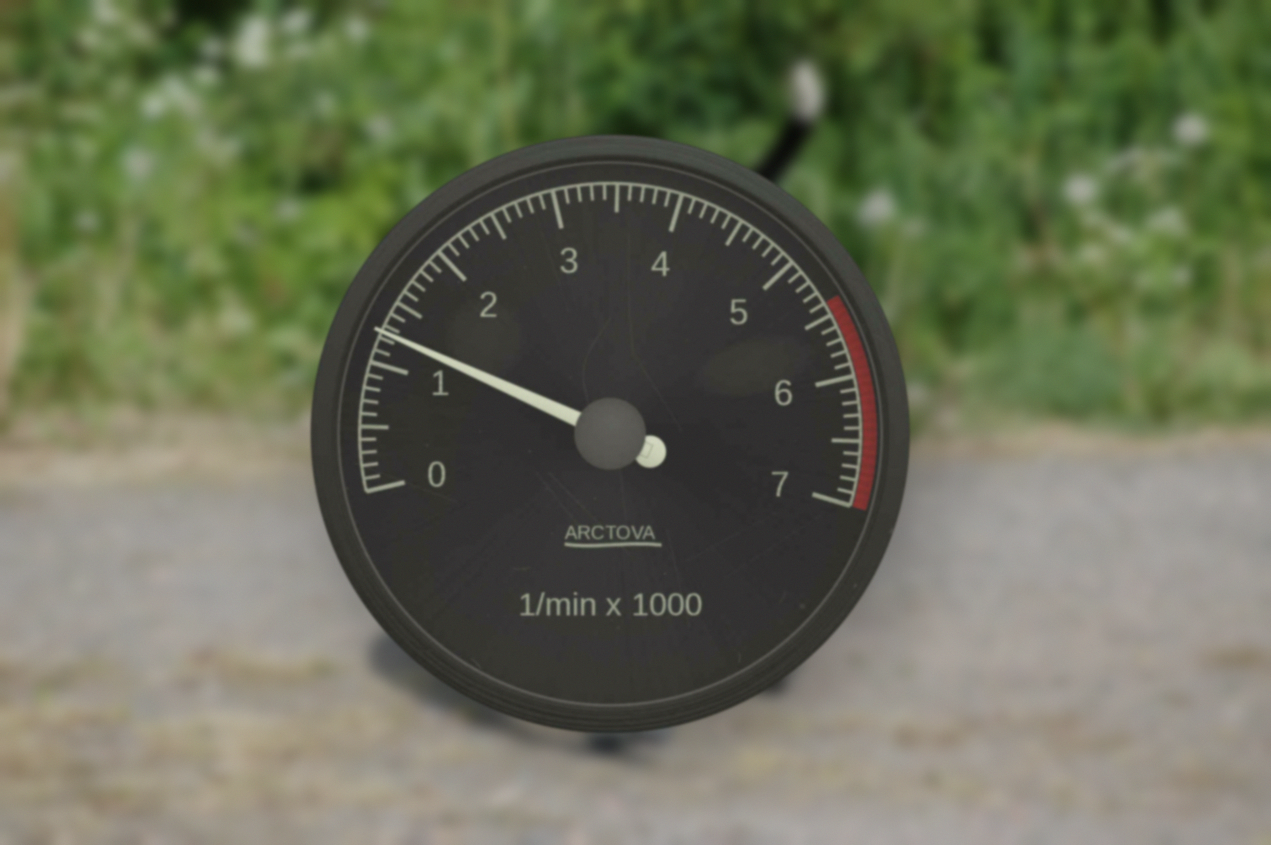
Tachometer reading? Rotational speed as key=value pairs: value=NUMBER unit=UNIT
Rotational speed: value=1250 unit=rpm
